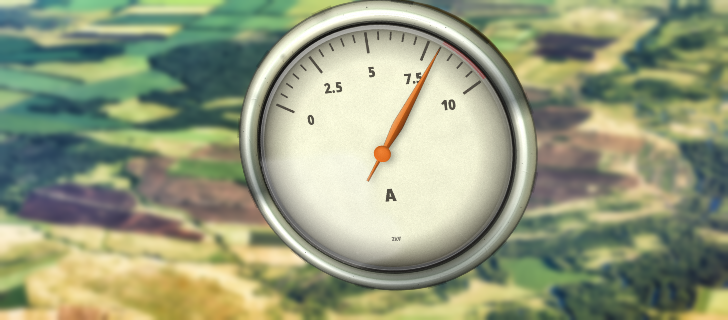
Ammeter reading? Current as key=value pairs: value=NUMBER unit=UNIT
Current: value=8 unit=A
